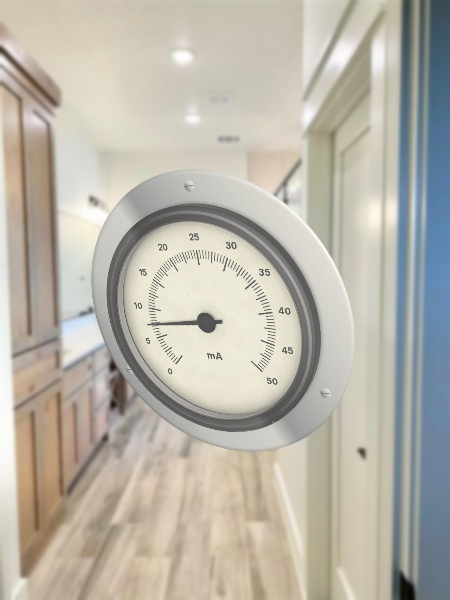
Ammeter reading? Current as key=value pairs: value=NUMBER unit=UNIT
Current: value=7.5 unit=mA
